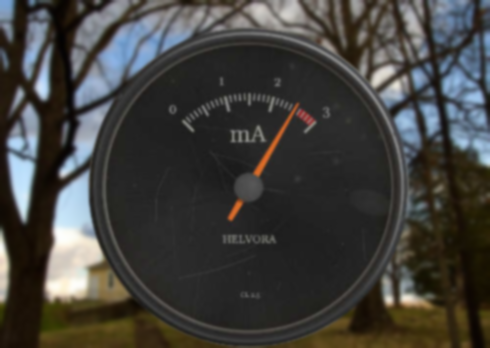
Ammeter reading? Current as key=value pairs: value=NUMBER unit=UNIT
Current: value=2.5 unit=mA
